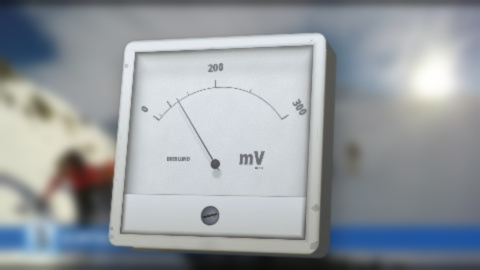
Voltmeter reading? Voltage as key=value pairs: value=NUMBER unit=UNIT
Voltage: value=125 unit=mV
